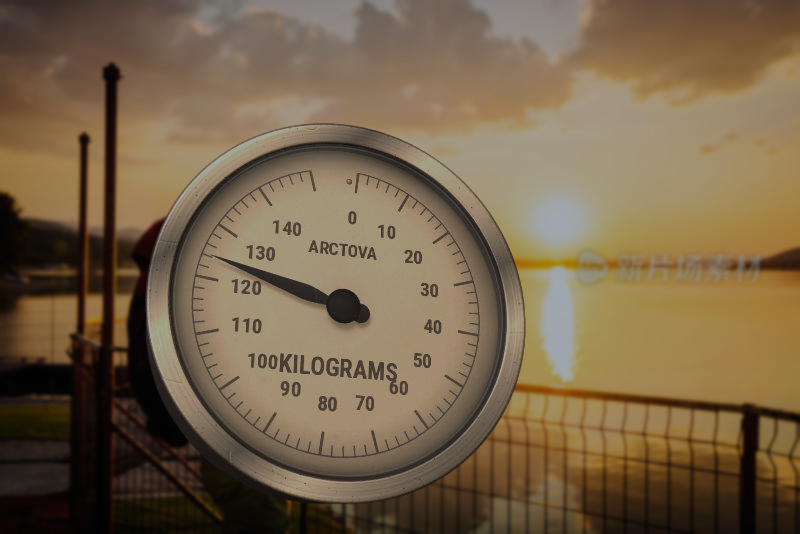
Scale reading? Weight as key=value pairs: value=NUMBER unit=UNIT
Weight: value=124 unit=kg
